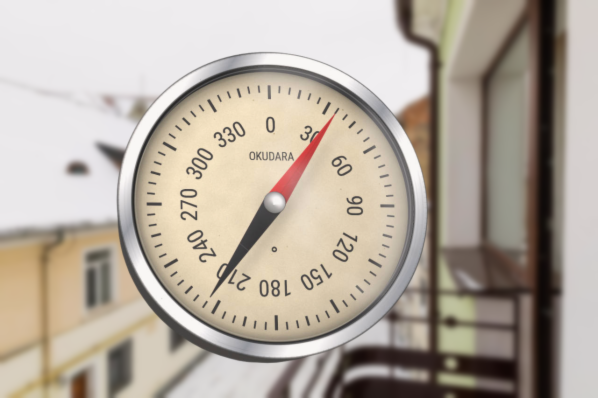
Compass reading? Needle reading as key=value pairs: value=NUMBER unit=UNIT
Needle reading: value=35 unit=°
